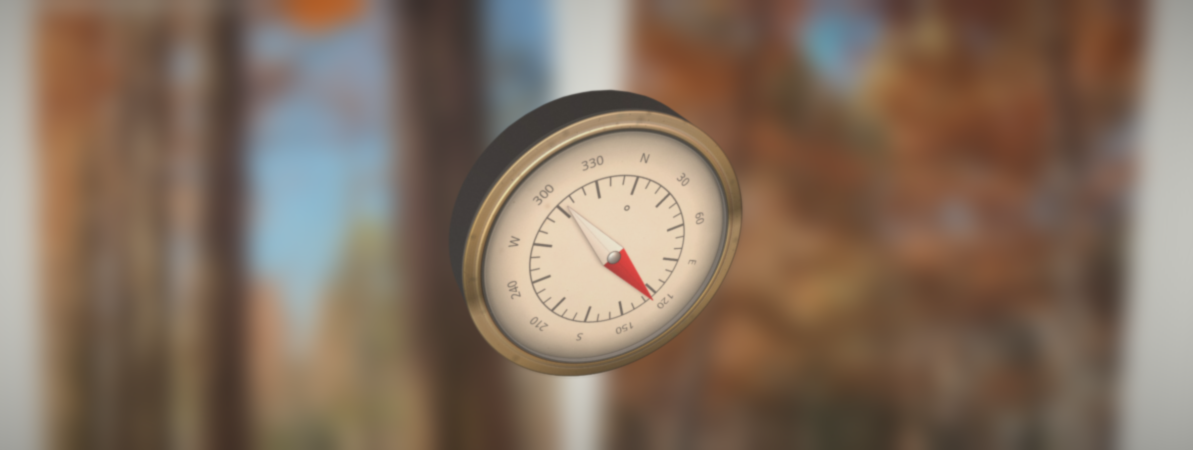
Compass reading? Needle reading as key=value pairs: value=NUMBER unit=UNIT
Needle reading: value=125 unit=°
